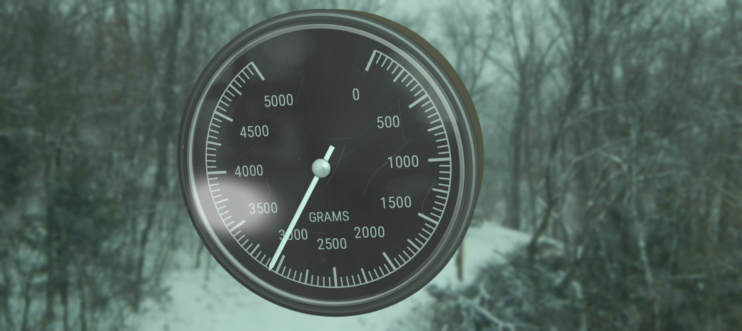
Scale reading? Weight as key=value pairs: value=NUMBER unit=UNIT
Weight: value=3050 unit=g
